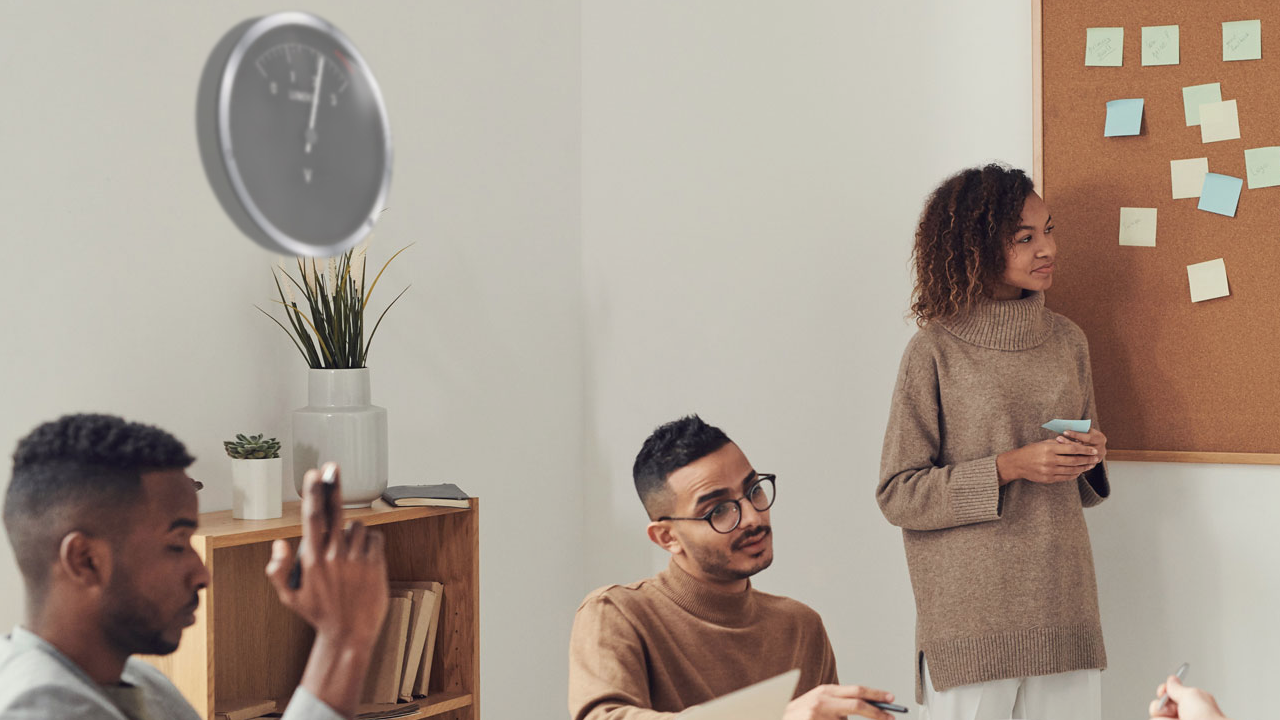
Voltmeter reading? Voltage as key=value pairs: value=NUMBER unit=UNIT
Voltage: value=2 unit=V
